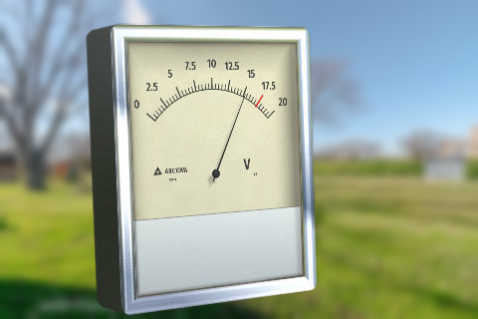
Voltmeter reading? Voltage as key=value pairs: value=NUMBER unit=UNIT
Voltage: value=15 unit=V
